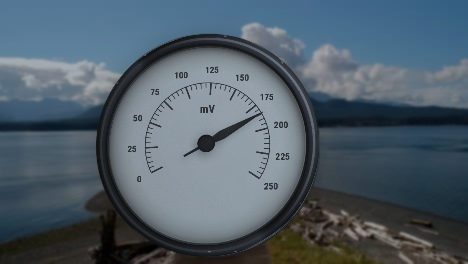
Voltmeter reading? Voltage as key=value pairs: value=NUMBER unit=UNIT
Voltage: value=185 unit=mV
